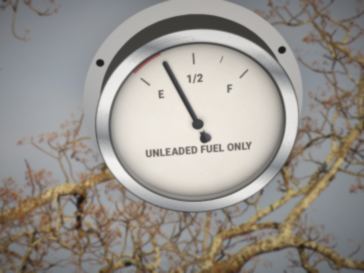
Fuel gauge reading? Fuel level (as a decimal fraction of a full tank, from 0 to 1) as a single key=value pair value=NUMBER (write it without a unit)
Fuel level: value=0.25
